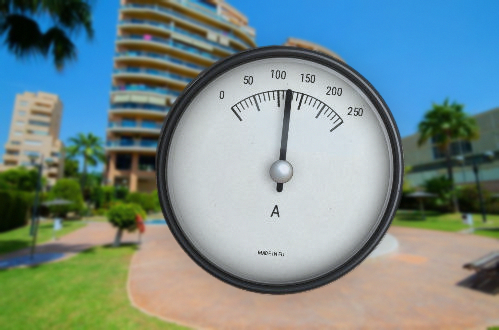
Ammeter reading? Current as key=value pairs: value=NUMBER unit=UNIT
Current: value=120 unit=A
